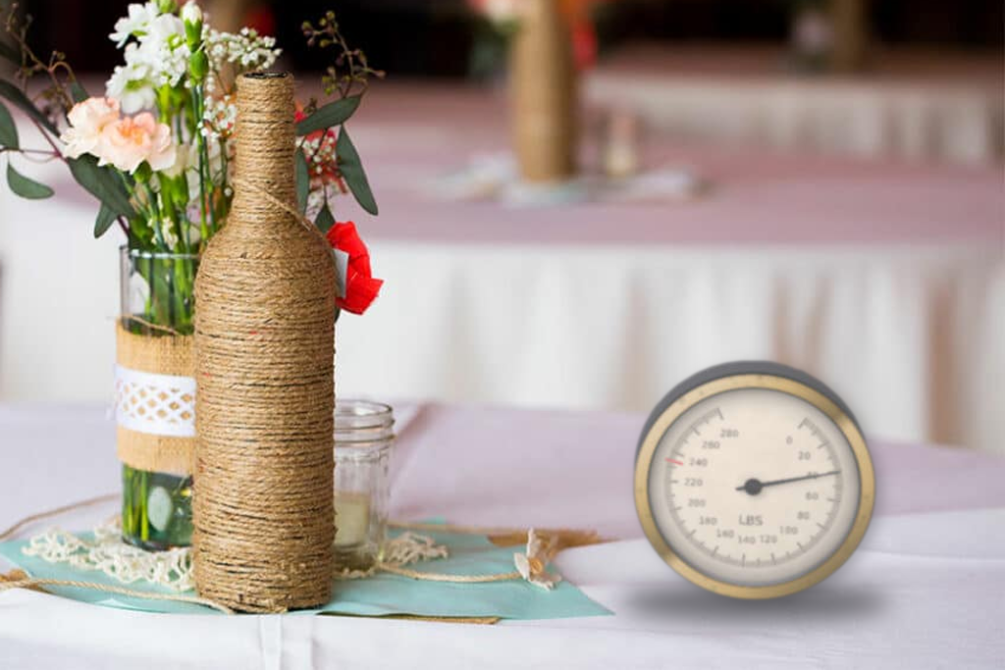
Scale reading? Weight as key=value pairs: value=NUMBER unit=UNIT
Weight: value=40 unit=lb
